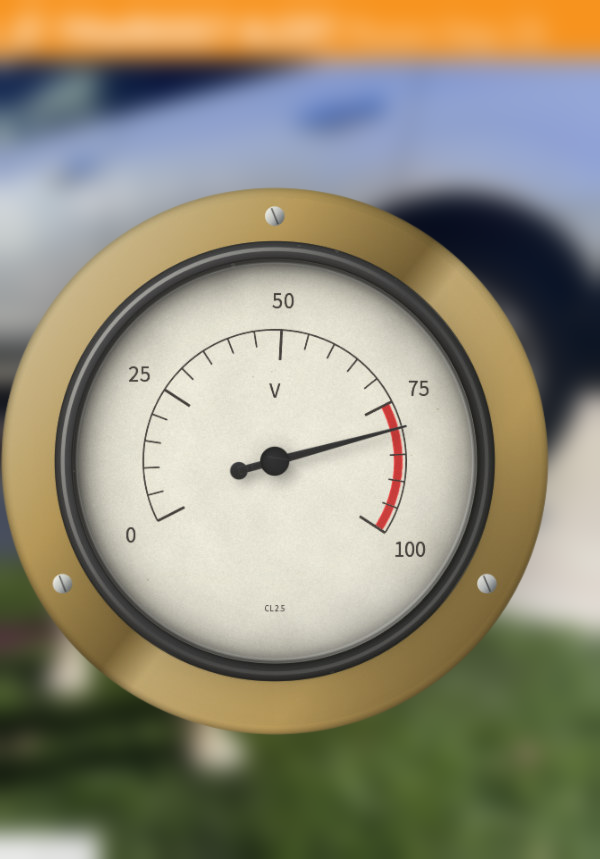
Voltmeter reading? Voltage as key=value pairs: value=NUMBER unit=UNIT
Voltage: value=80 unit=V
